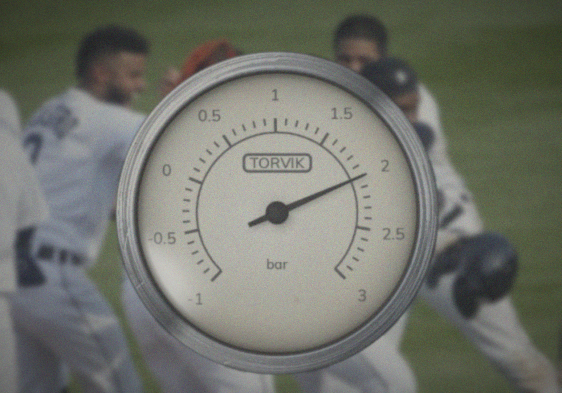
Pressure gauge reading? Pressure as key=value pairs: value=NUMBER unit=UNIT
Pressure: value=2 unit=bar
